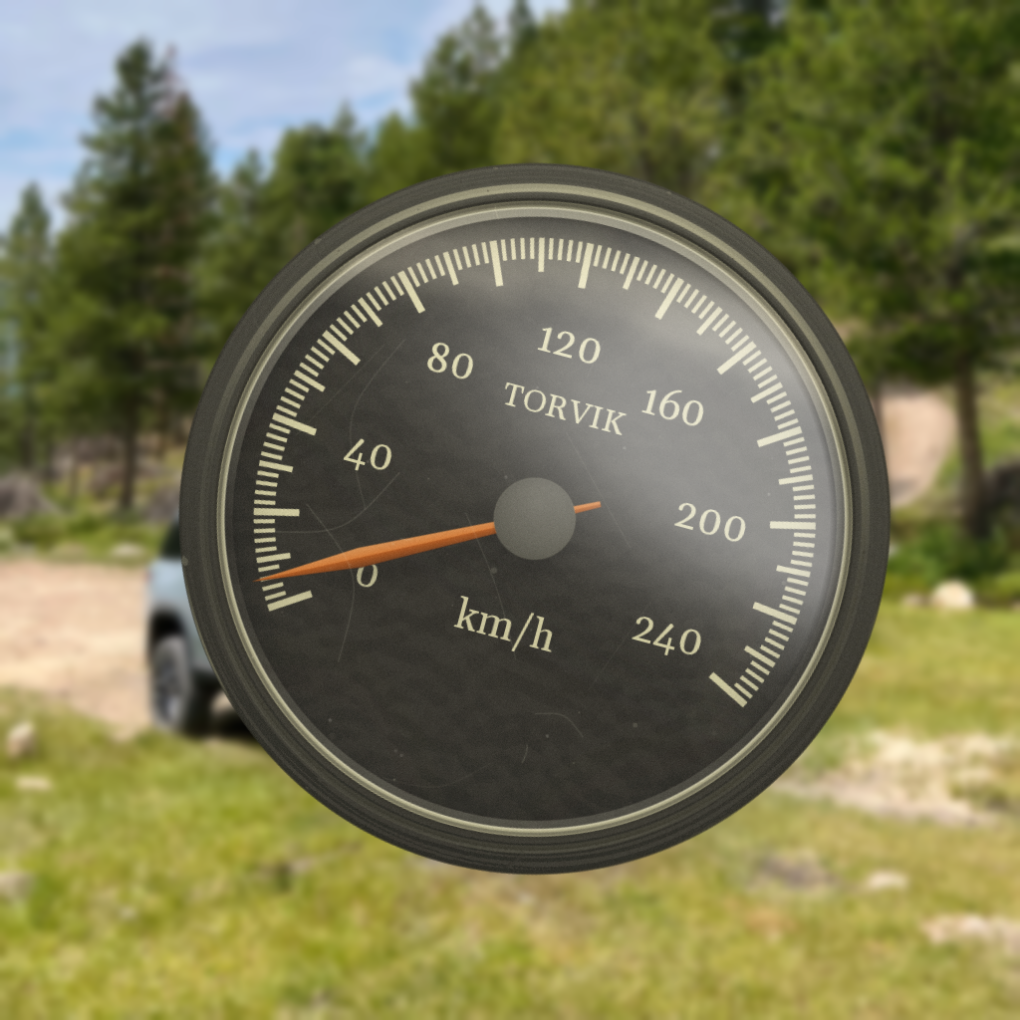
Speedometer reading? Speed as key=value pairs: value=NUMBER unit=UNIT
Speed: value=6 unit=km/h
